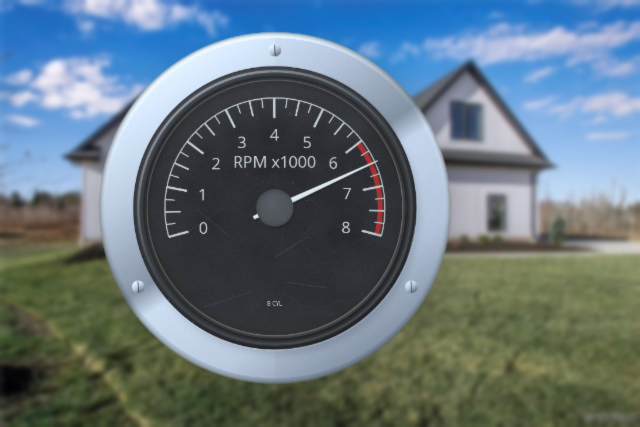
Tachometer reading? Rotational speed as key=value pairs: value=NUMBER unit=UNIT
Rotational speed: value=6500 unit=rpm
